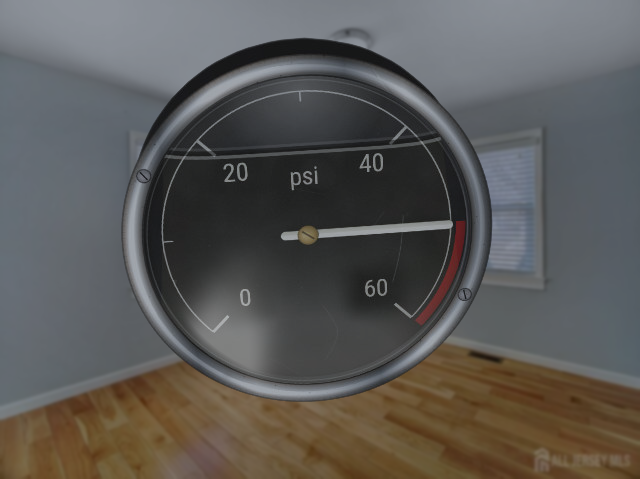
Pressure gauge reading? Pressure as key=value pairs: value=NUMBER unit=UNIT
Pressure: value=50 unit=psi
